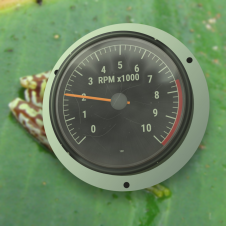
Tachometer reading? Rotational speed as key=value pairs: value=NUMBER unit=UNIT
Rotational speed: value=2000 unit=rpm
